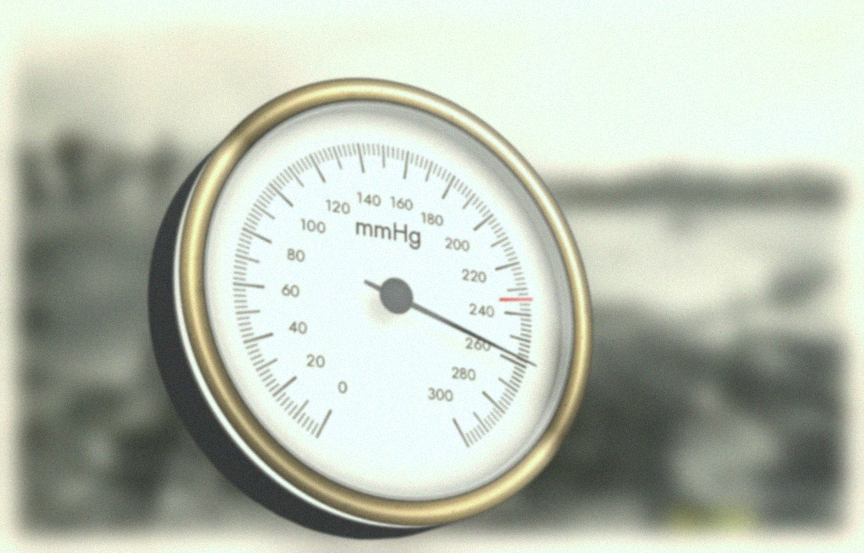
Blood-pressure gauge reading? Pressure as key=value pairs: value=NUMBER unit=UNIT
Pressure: value=260 unit=mmHg
